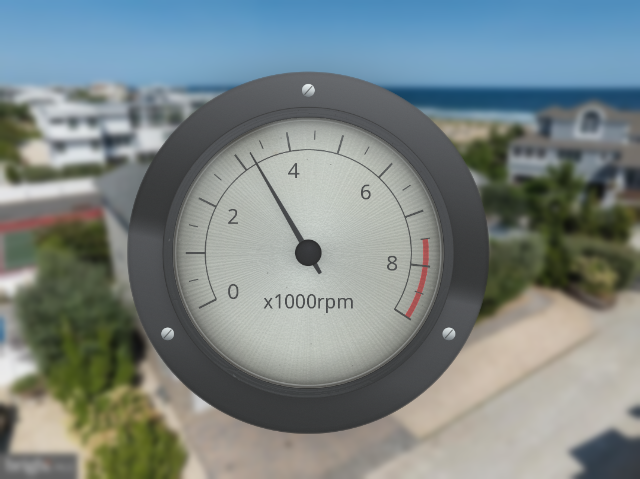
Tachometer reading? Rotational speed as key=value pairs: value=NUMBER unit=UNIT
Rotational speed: value=3250 unit=rpm
